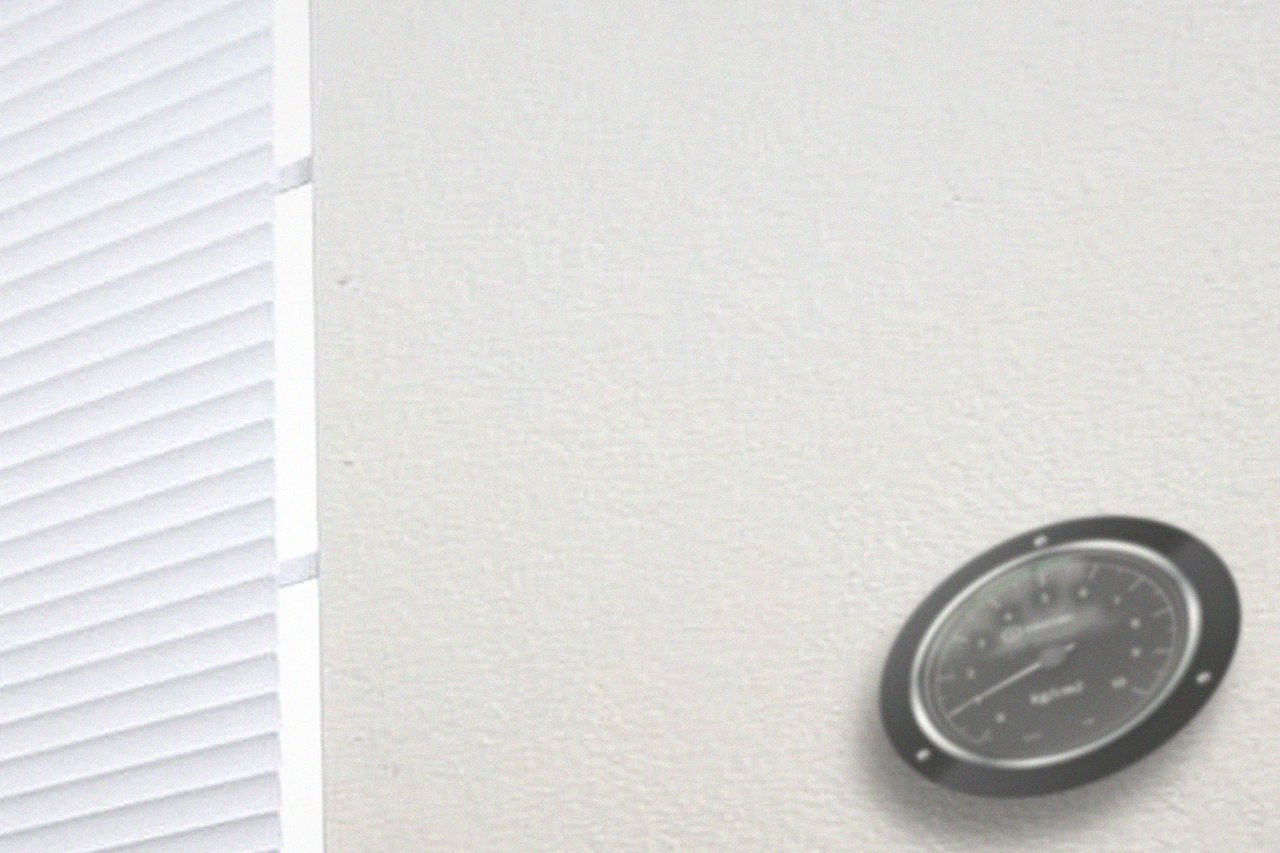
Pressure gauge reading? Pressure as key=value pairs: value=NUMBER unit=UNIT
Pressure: value=1 unit=kg/cm²
